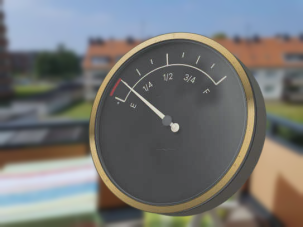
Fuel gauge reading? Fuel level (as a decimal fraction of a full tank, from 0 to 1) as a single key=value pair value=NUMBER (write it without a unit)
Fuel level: value=0.125
